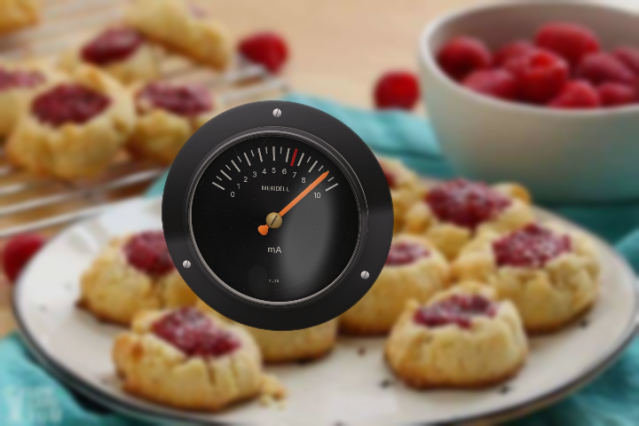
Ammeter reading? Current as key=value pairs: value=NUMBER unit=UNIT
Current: value=9 unit=mA
